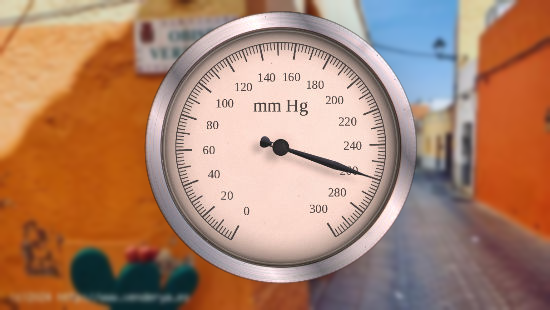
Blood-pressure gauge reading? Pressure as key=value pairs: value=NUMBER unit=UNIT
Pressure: value=260 unit=mmHg
